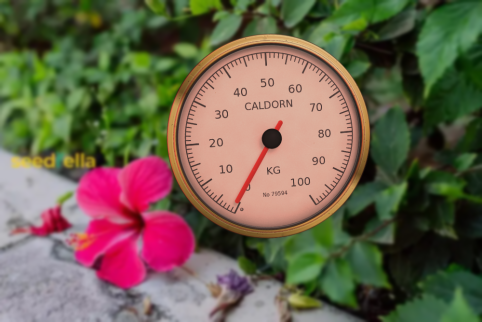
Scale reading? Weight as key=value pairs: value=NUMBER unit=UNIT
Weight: value=1 unit=kg
